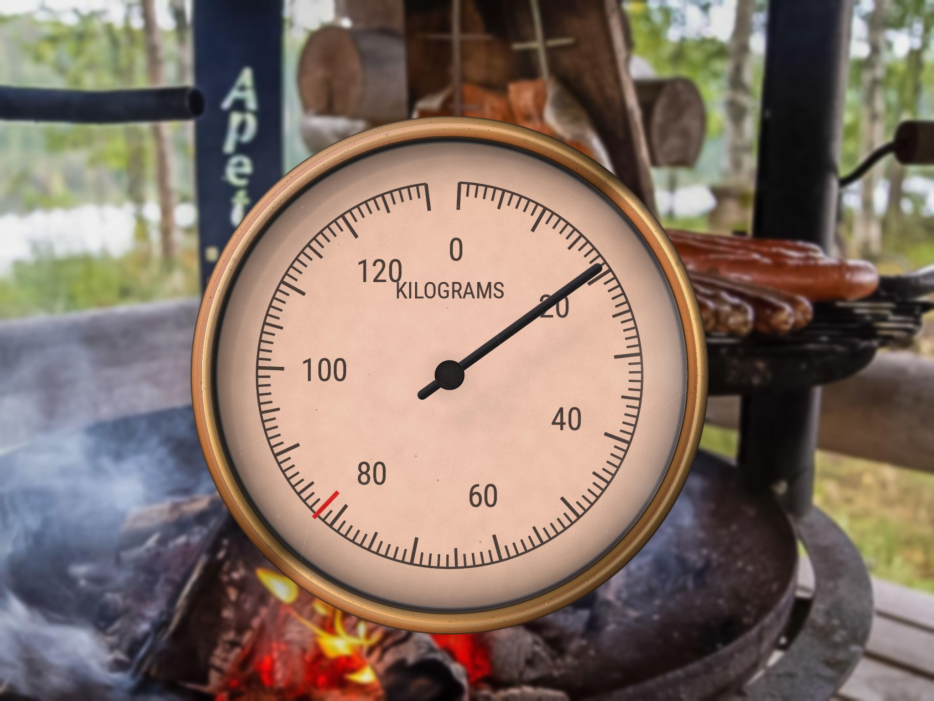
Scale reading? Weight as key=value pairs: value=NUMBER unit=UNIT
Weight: value=19 unit=kg
